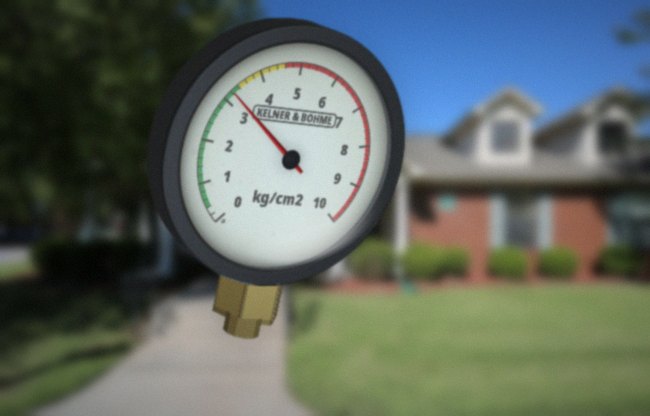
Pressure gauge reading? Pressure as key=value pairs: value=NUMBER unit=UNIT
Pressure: value=3.2 unit=kg/cm²
